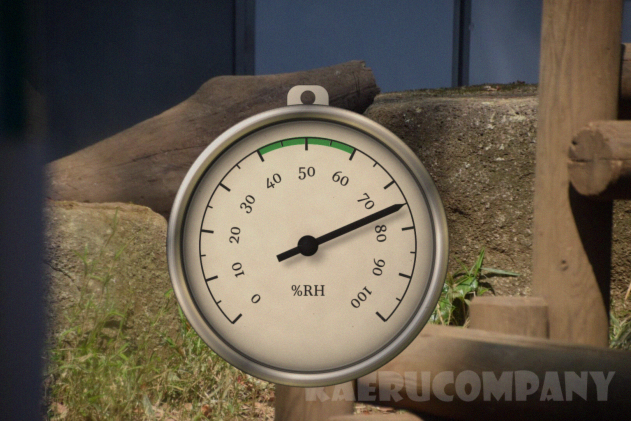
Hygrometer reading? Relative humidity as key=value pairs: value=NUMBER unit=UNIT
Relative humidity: value=75 unit=%
